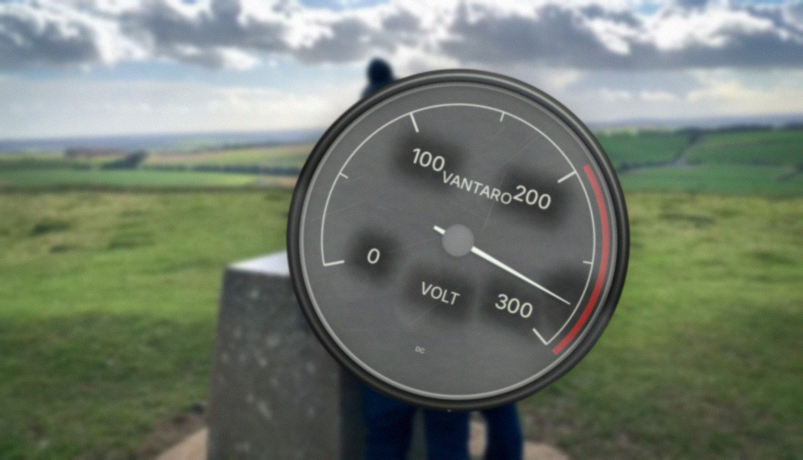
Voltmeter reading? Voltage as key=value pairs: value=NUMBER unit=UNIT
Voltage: value=275 unit=V
